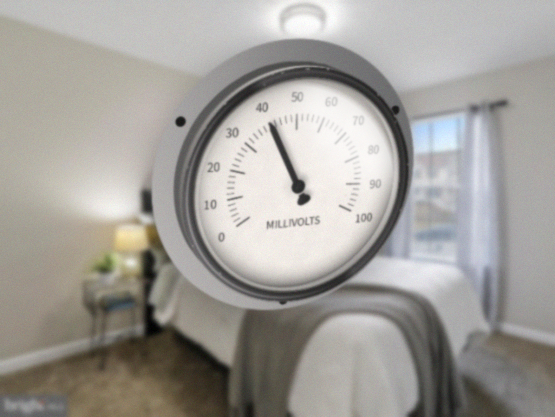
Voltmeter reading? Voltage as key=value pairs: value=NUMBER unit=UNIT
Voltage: value=40 unit=mV
